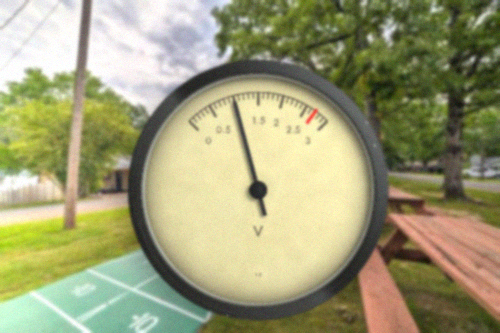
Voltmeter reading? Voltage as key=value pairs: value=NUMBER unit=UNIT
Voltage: value=1 unit=V
